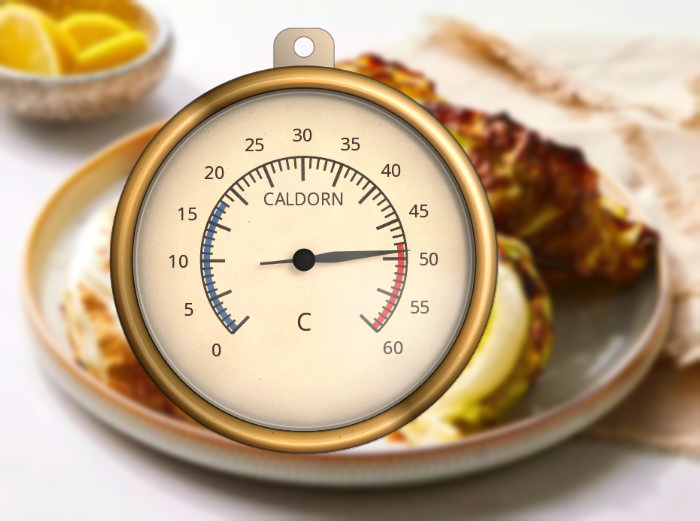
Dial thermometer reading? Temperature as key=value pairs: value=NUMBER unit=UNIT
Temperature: value=49 unit=°C
